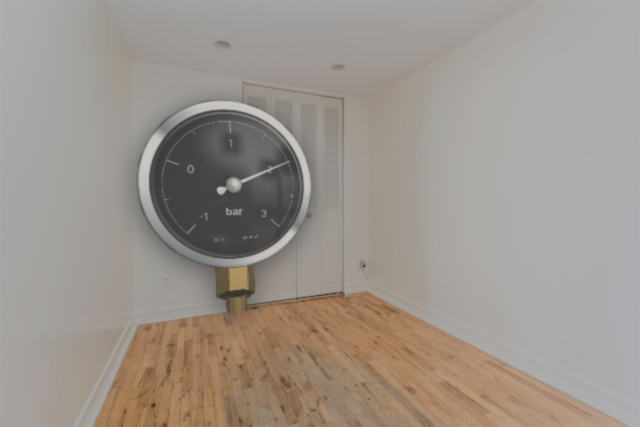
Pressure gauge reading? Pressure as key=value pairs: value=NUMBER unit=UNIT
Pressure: value=2 unit=bar
